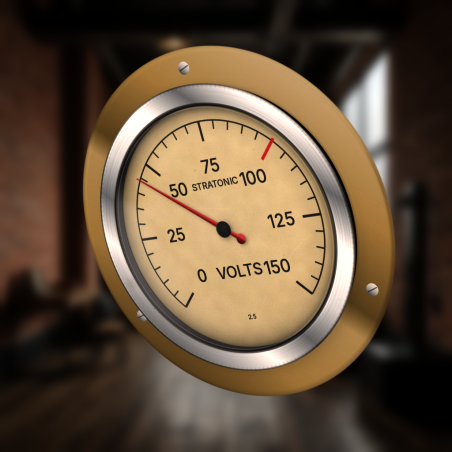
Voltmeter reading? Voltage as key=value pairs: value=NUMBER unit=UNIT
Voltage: value=45 unit=V
